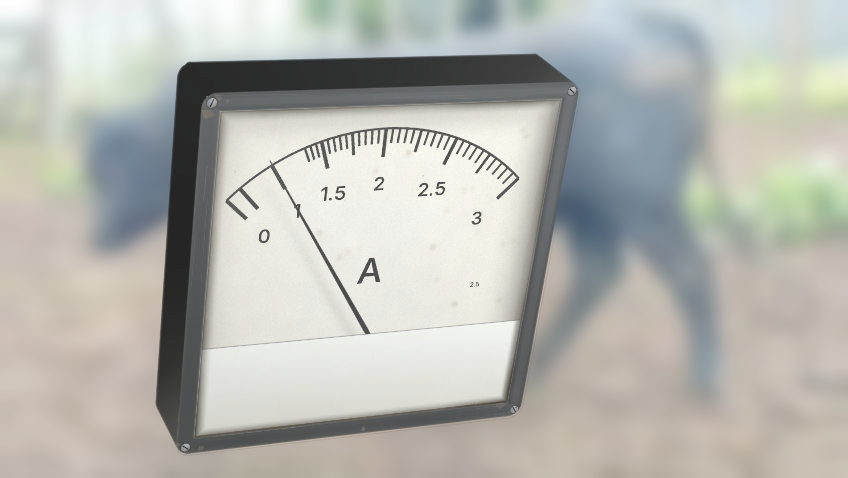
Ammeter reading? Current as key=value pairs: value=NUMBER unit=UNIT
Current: value=1 unit=A
